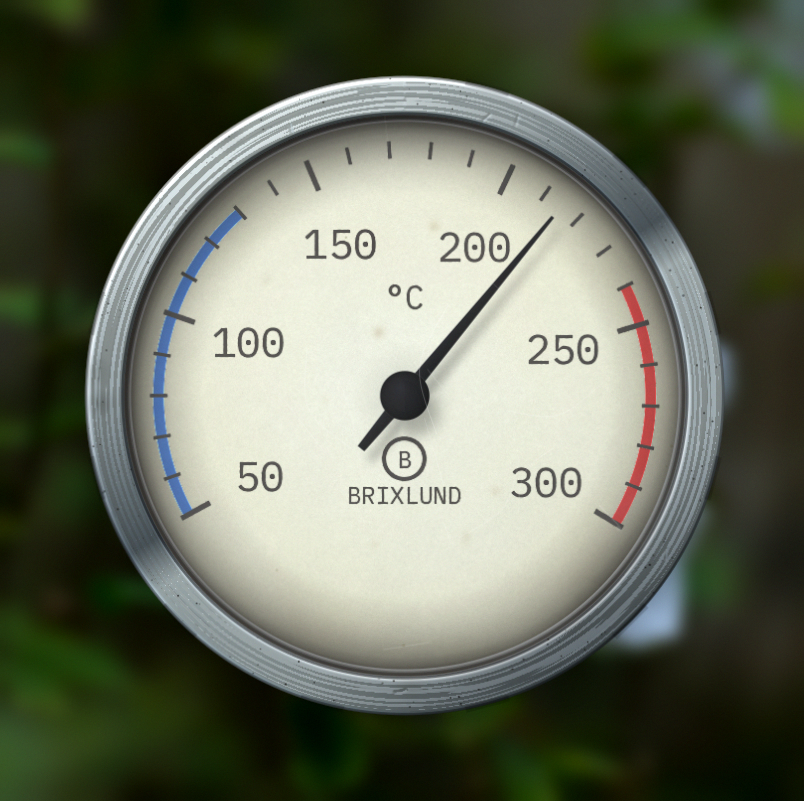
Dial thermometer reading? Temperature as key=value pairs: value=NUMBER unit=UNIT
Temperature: value=215 unit=°C
